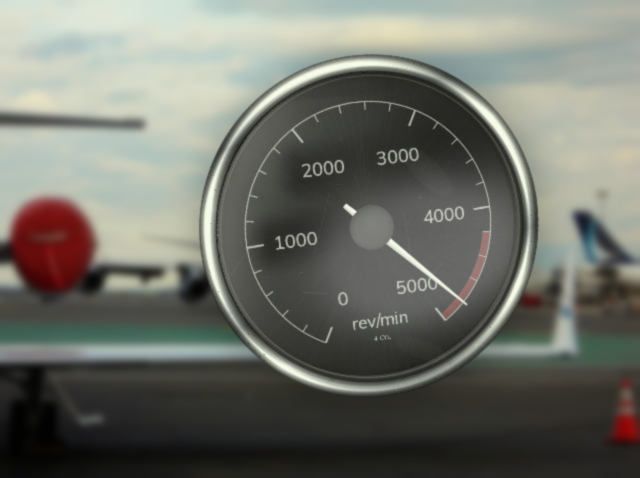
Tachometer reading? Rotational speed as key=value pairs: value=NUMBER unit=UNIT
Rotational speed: value=4800 unit=rpm
